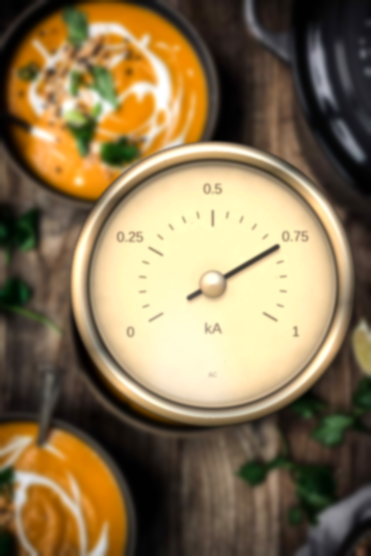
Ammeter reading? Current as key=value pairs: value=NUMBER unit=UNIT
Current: value=0.75 unit=kA
